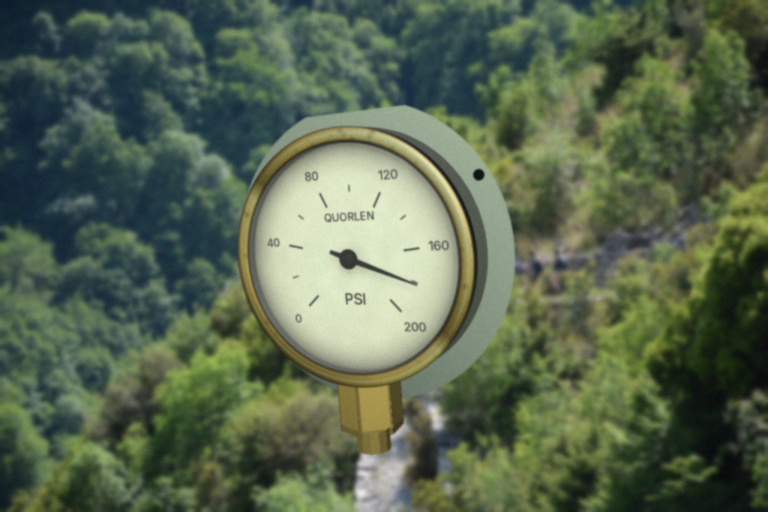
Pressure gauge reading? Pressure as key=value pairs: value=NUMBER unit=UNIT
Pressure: value=180 unit=psi
